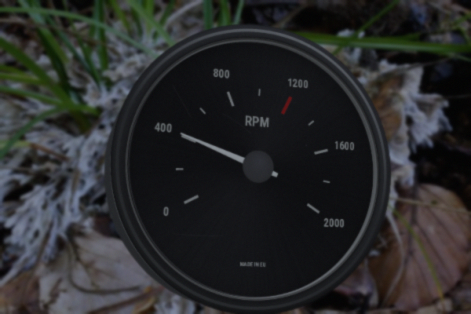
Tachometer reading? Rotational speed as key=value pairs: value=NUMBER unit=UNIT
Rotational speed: value=400 unit=rpm
